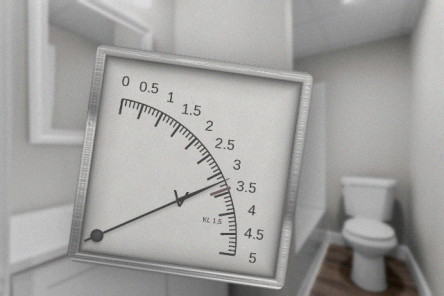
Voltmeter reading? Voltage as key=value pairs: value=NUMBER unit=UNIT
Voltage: value=3.2 unit=V
